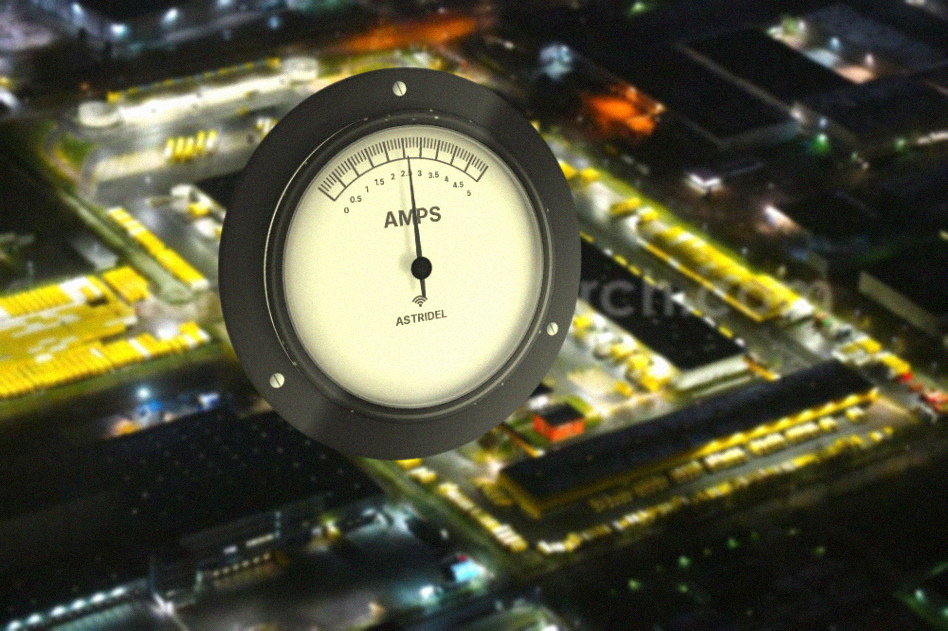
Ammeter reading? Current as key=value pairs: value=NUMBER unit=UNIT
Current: value=2.5 unit=A
